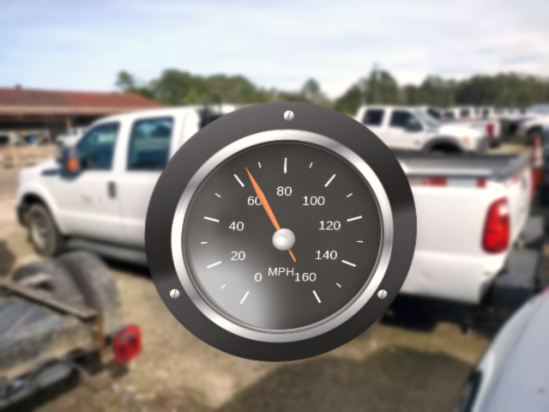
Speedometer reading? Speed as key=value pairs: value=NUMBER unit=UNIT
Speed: value=65 unit=mph
